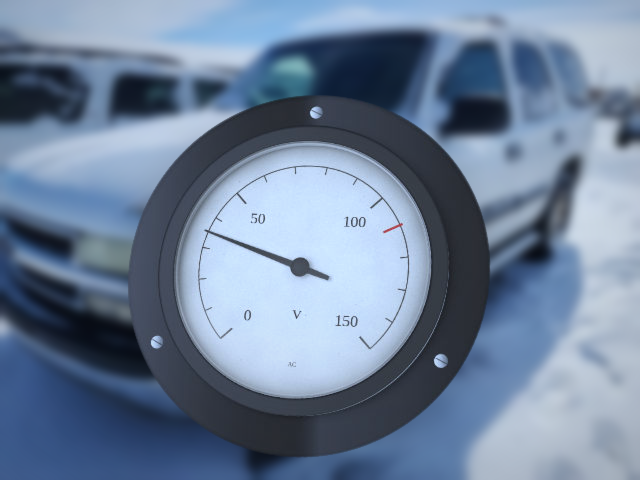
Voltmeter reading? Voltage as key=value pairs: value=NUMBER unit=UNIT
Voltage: value=35 unit=V
